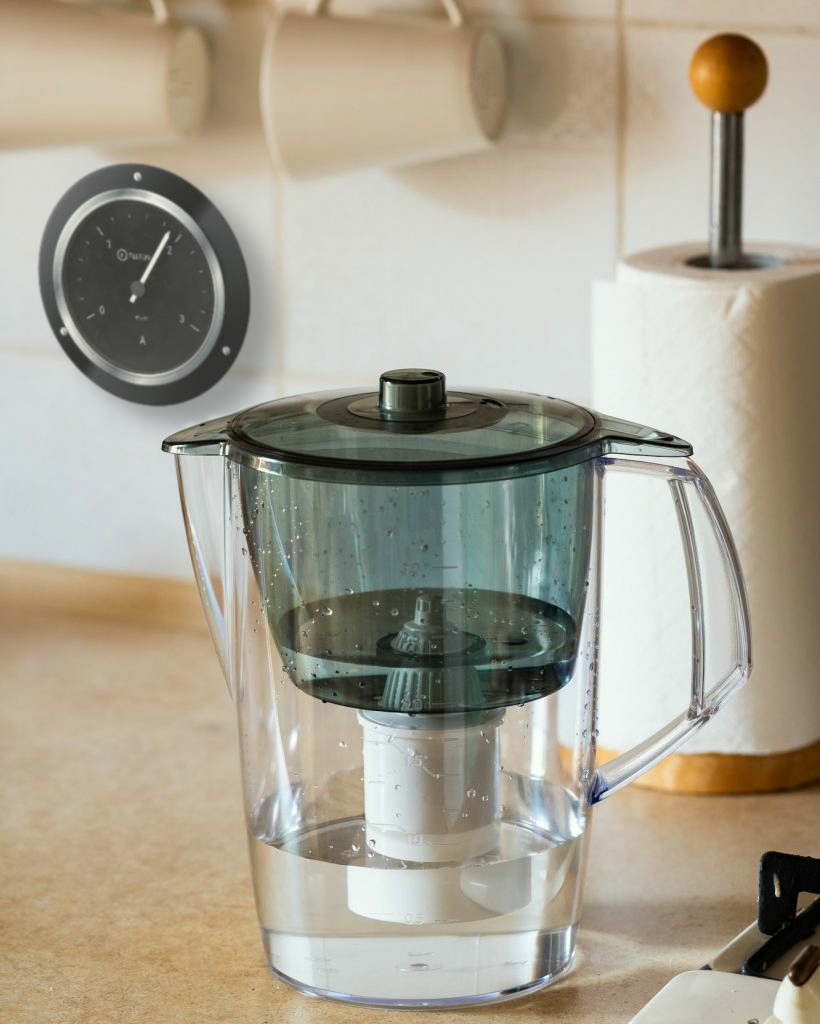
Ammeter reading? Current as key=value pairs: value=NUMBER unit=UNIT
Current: value=1.9 unit=A
